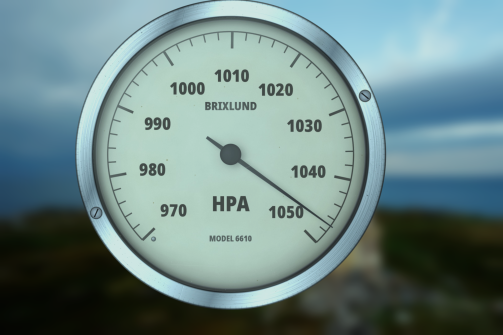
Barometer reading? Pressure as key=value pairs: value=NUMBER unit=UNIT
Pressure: value=1047 unit=hPa
